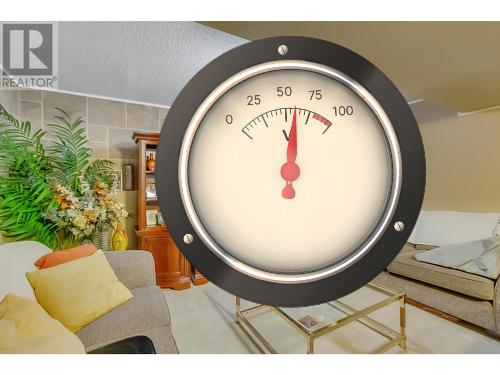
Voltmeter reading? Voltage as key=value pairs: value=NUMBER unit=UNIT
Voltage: value=60 unit=V
